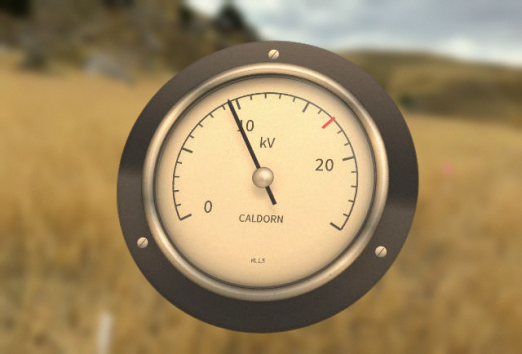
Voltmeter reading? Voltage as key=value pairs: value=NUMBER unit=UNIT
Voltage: value=9.5 unit=kV
